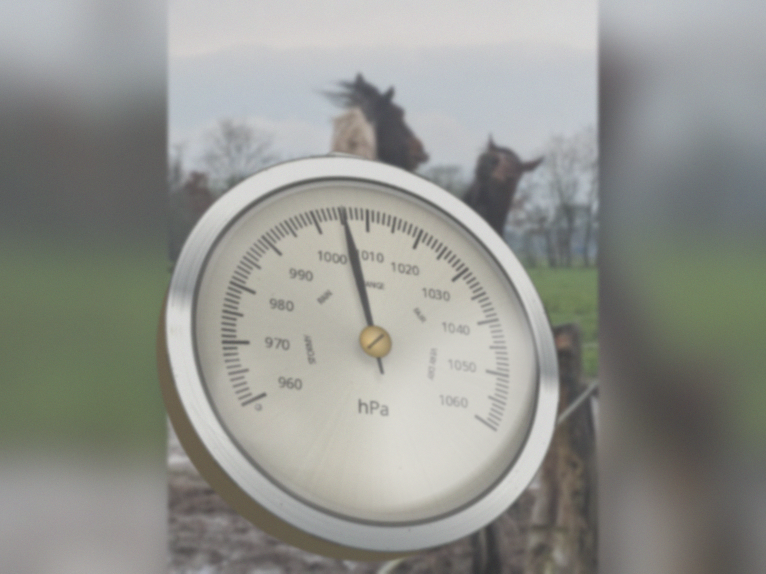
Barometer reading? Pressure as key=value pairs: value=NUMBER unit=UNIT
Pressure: value=1005 unit=hPa
